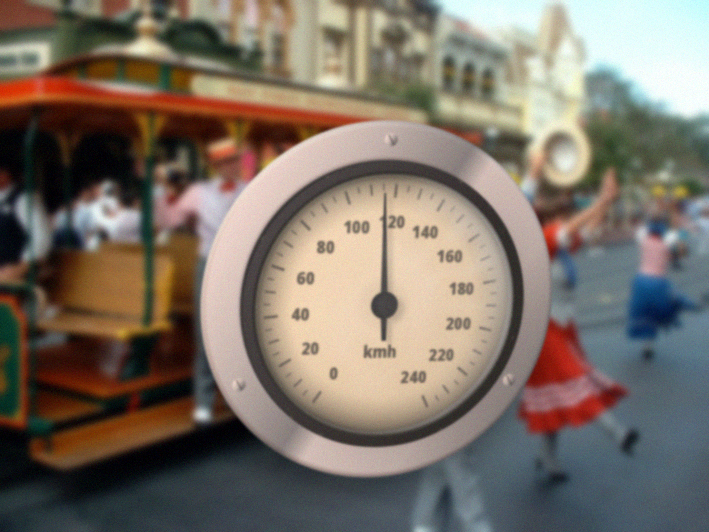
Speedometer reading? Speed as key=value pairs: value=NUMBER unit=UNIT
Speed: value=115 unit=km/h
